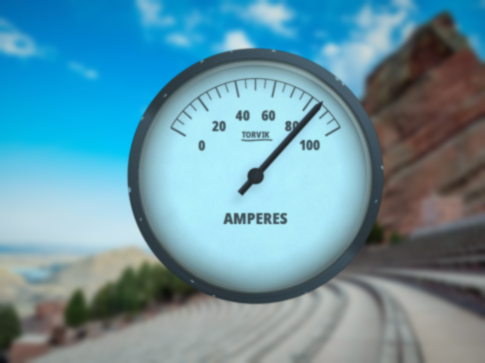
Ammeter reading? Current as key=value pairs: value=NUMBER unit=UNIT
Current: value=85 unit=A
